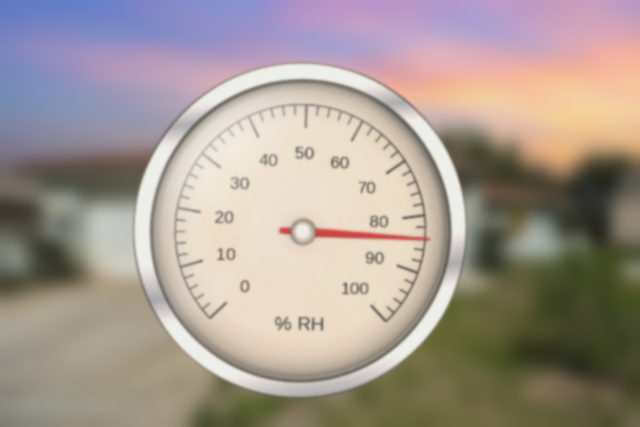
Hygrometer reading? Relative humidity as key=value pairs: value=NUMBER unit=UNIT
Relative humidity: value=84 unit=%
